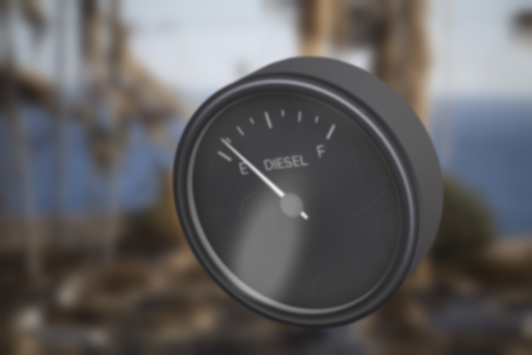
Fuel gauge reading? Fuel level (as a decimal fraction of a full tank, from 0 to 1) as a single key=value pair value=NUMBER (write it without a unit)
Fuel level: value=0.125
